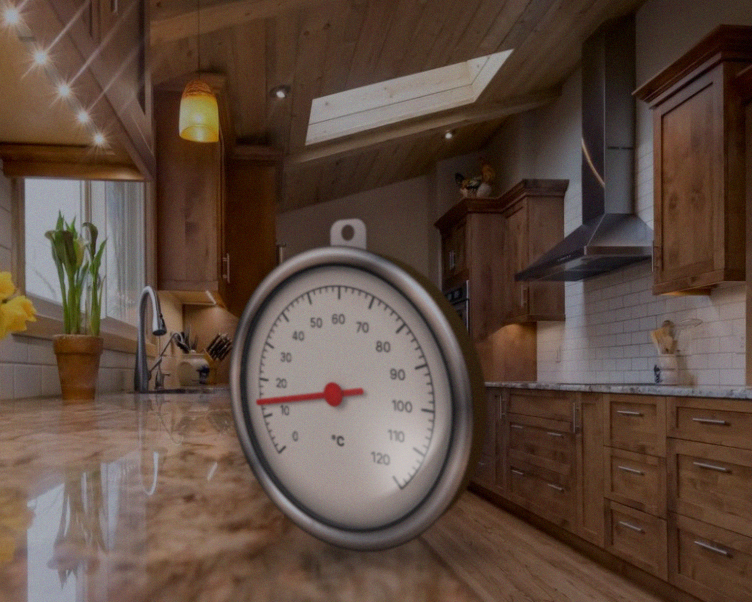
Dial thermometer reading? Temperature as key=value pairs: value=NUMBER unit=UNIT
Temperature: value=14 unit=°C
